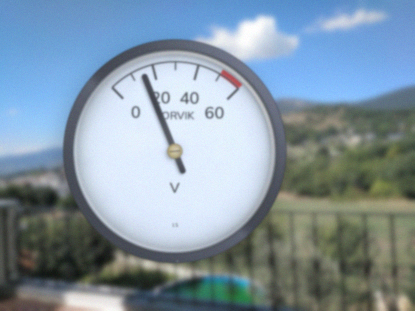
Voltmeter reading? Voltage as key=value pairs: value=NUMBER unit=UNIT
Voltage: value=15 unit=V
